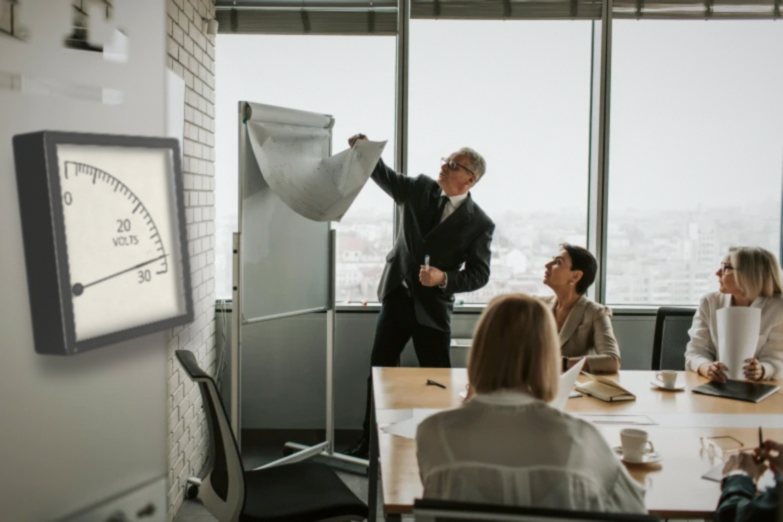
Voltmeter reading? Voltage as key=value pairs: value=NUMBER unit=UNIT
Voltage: value=28 unit=V
